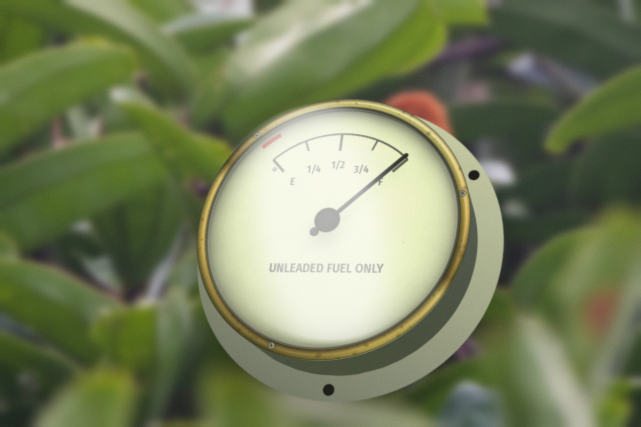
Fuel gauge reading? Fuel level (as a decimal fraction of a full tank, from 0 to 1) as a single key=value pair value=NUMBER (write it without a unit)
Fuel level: value=1
